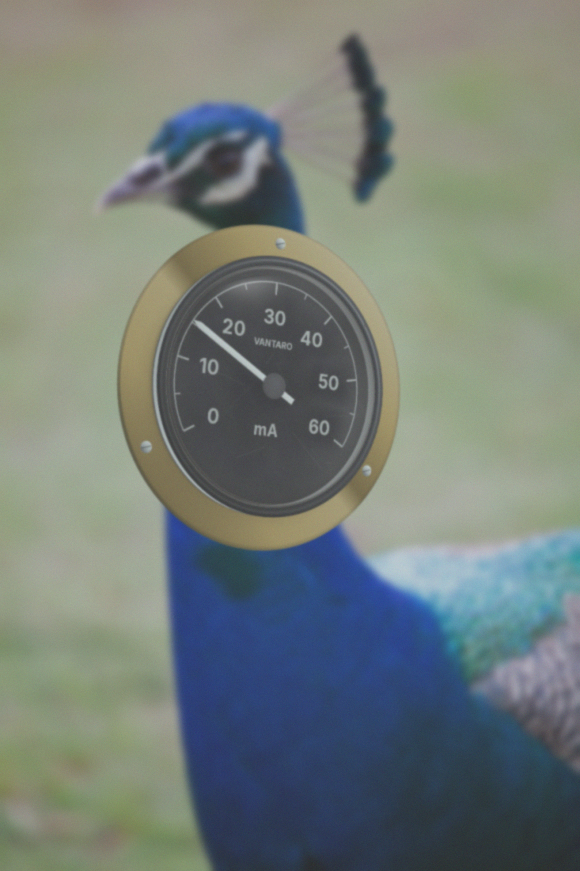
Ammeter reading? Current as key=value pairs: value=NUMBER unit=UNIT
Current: value=15 unit=mA
